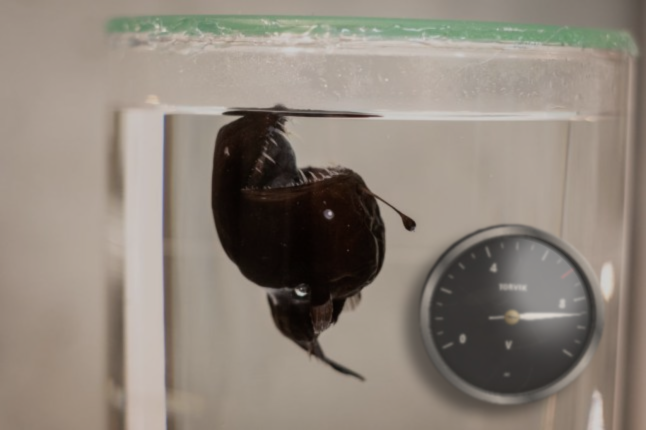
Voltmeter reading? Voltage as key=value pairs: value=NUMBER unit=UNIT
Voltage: value=8.5 unit=V
